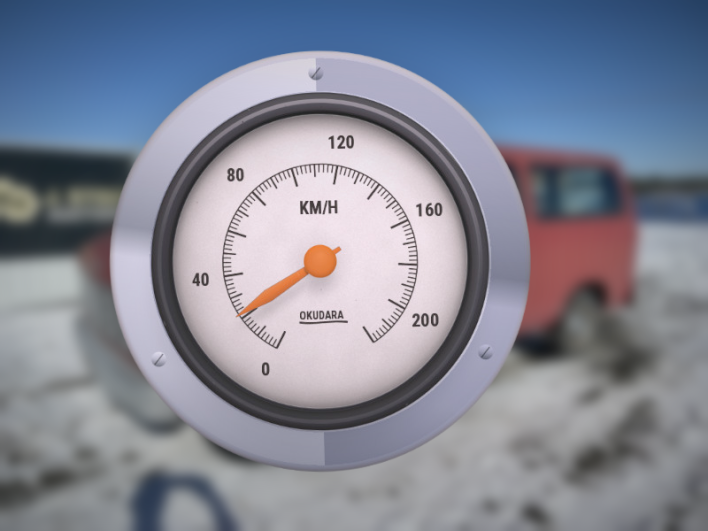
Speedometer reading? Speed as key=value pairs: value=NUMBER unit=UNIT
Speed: value=22 unit=km/h
